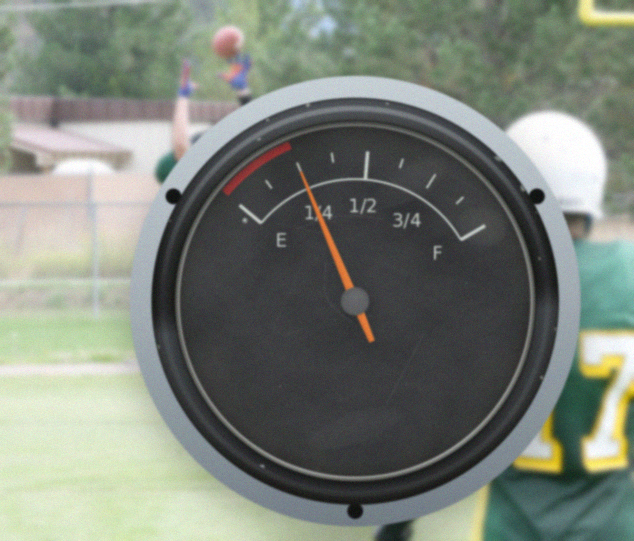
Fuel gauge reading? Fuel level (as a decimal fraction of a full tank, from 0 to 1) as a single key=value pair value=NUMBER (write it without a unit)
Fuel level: value=0.25
